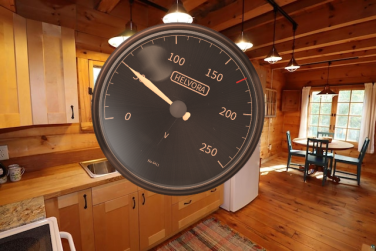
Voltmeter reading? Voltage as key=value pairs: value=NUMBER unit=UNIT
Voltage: value=50 unit=V
